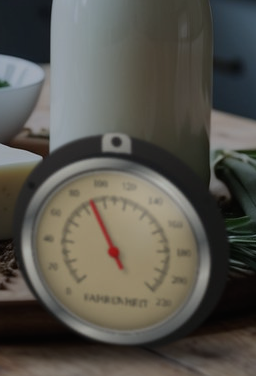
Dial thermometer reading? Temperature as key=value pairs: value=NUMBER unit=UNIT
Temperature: value=90 unit=°F
